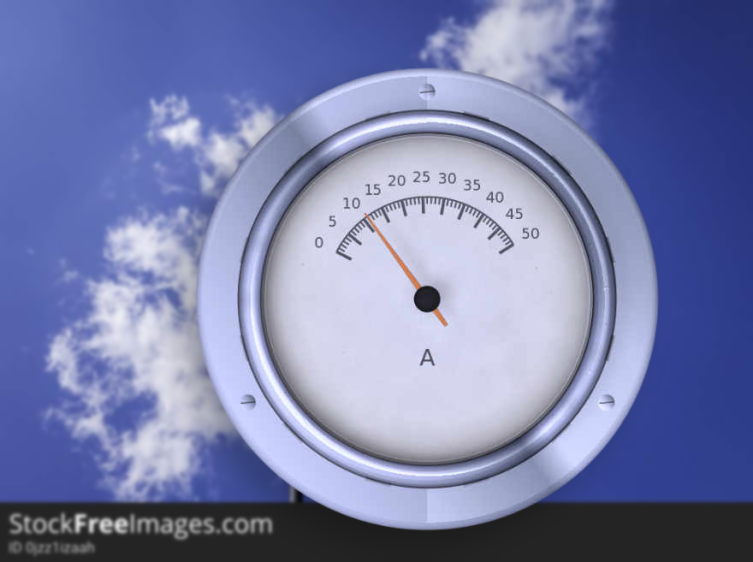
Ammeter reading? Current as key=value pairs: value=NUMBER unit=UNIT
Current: value=11 unit=A
